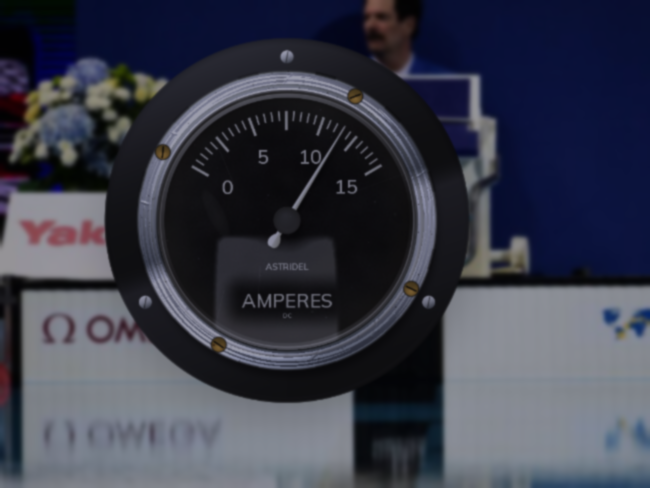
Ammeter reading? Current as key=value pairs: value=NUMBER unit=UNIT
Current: value=11.5 unit=A
